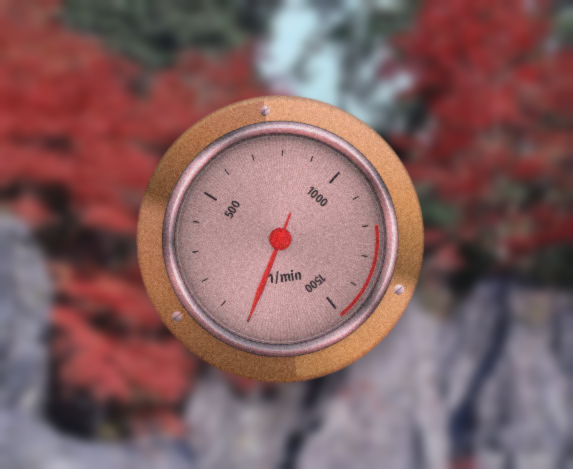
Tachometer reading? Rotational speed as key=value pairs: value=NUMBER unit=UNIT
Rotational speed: value=0 unit=rpm
